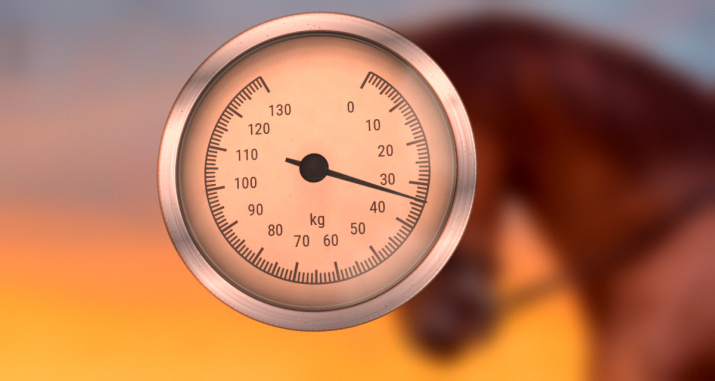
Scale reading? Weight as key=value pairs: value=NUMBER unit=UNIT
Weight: value=34 unit=kg
